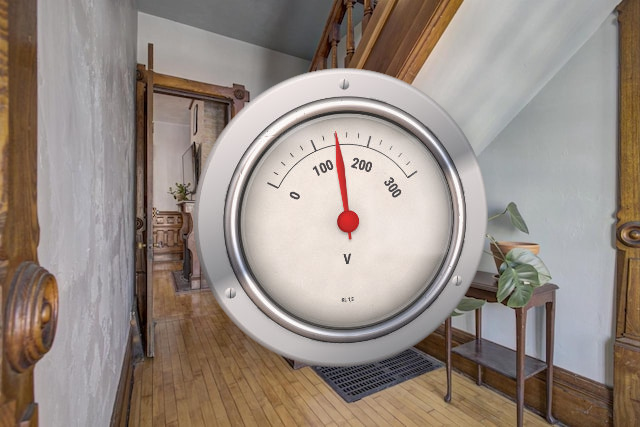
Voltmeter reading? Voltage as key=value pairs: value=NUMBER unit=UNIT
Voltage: value=140 unit=V
